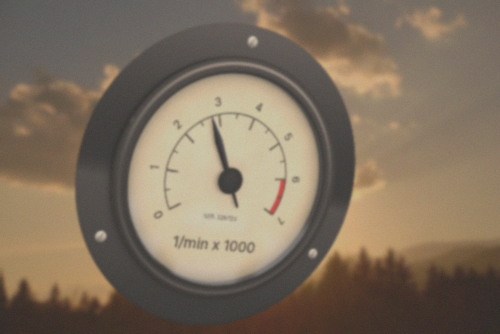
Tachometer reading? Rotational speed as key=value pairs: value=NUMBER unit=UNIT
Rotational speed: value=2750 unit=rpm
